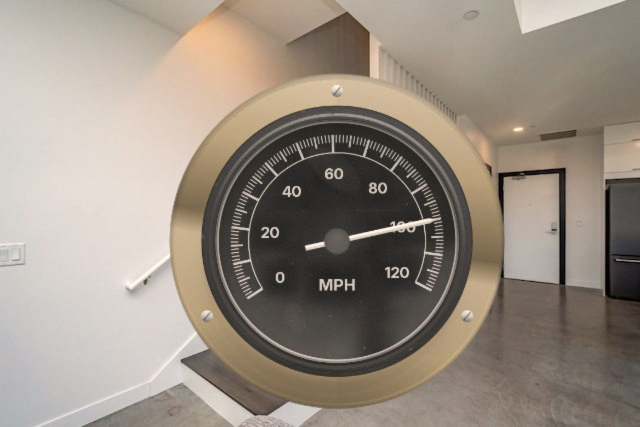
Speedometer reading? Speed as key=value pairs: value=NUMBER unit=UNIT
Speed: value=100 unit=mph
